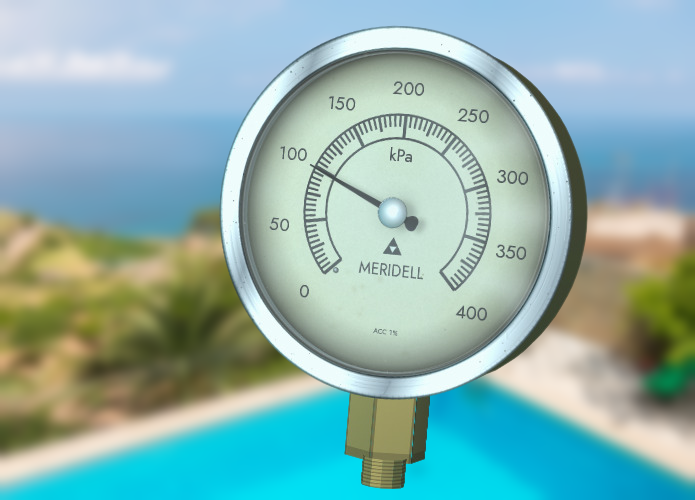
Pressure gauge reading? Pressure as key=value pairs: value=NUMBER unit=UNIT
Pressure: value=100 unit=kPa
